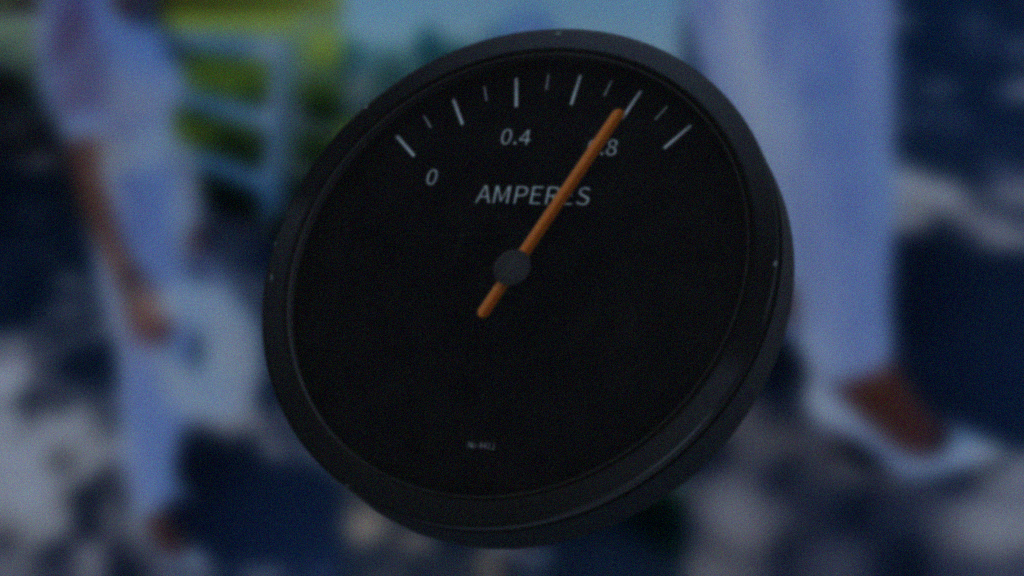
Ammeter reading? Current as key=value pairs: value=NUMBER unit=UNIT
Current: value=0.8 unit=A
